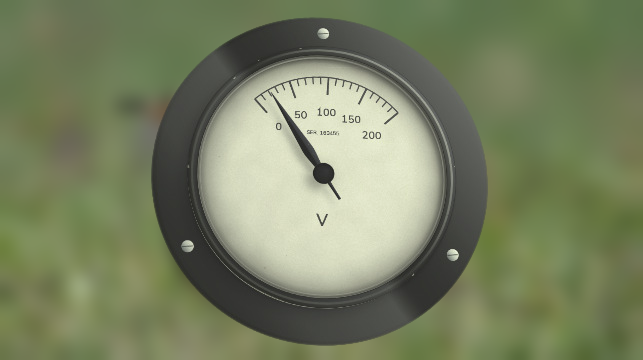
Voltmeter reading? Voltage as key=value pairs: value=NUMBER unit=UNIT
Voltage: value=20 unit=V
